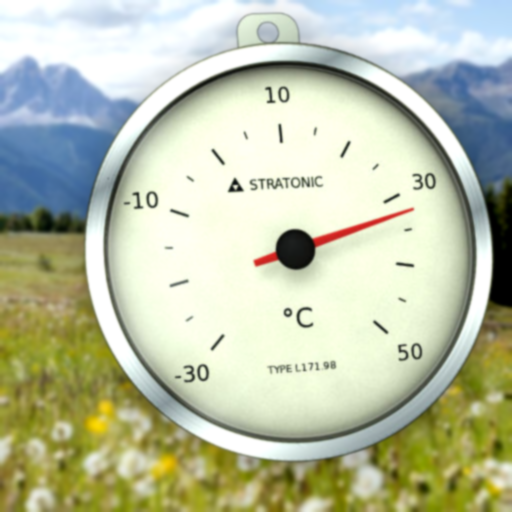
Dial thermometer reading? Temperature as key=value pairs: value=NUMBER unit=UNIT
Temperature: value=32.5 unit=°C
